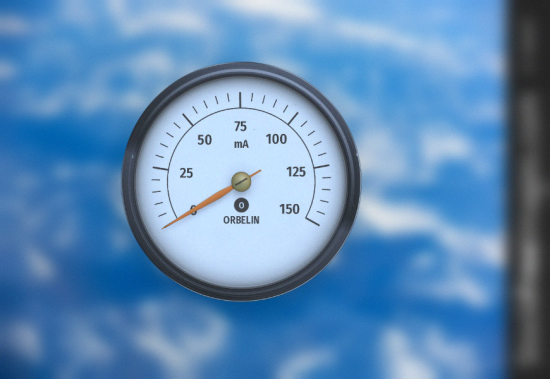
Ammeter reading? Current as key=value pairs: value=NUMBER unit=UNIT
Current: value=0 unit=mA
